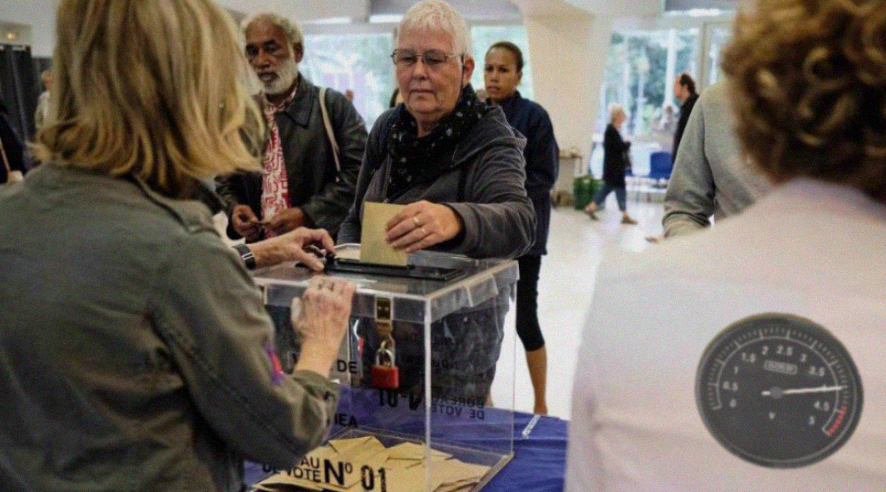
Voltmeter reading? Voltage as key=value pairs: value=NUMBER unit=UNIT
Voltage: value=4 unit=V
